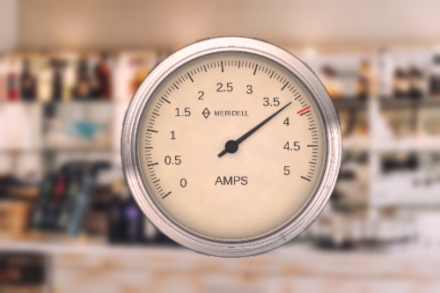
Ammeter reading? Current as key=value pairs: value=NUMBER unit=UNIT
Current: value=3.75 unit=A
